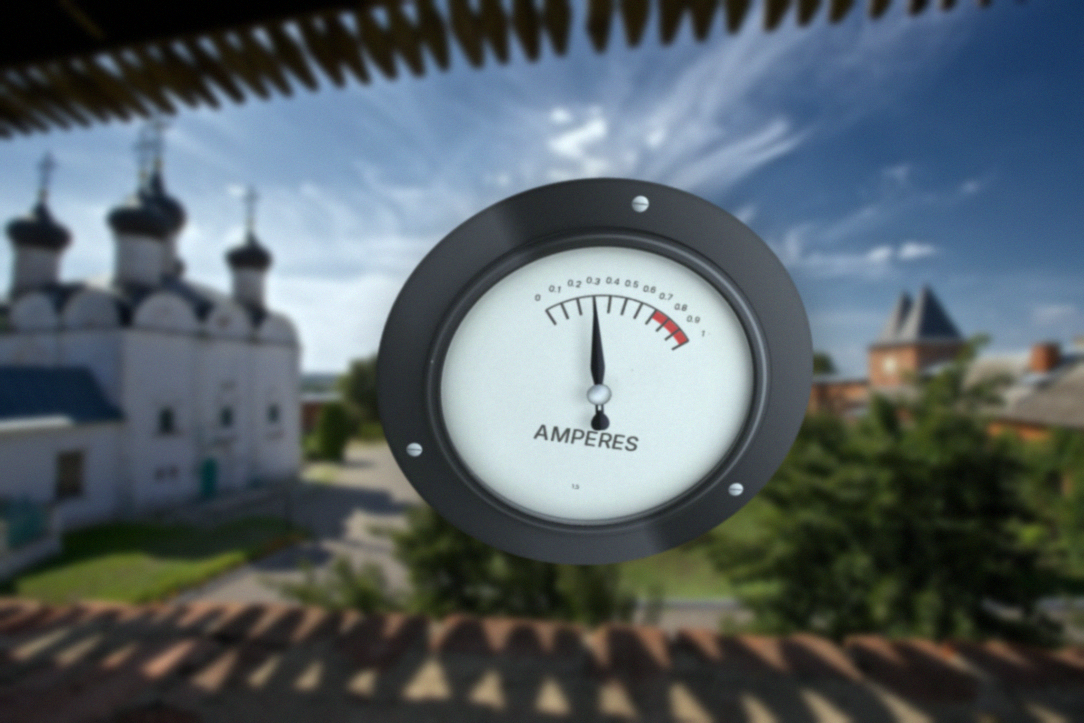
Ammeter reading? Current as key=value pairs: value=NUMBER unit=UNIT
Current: value=0.3 unit=A
